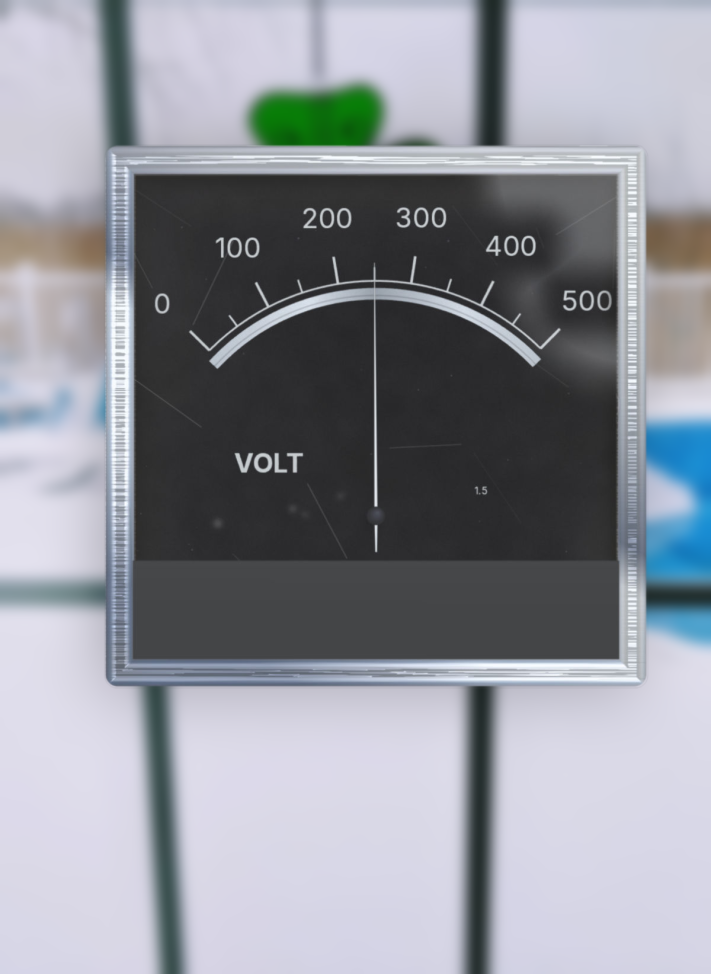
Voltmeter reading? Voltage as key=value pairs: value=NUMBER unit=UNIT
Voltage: value=250 unit=V
